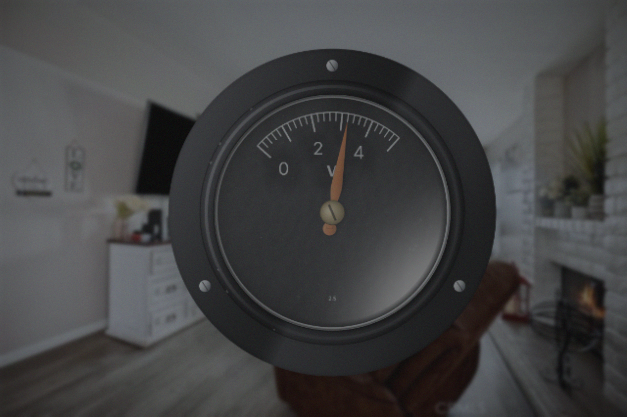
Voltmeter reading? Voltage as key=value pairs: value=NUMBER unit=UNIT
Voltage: value=3.2 unit=V
